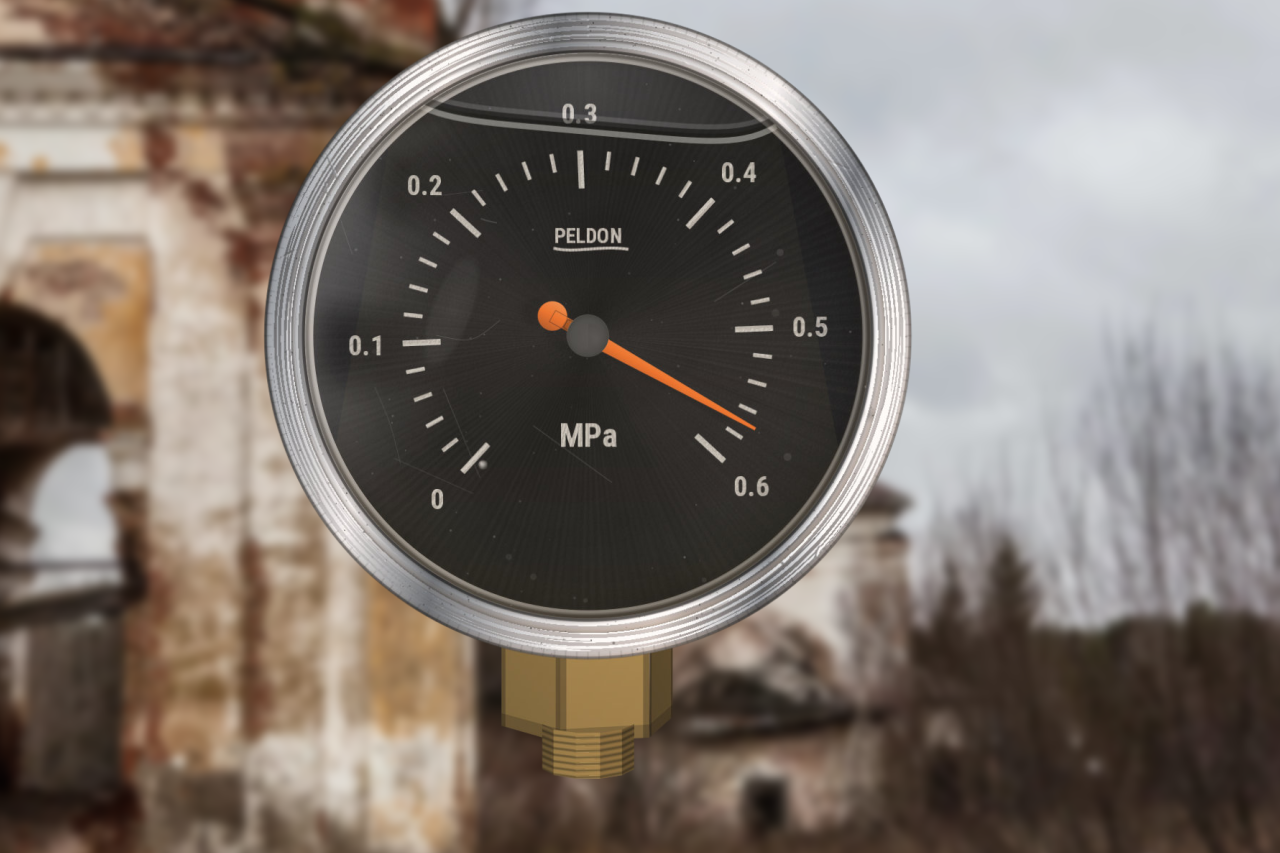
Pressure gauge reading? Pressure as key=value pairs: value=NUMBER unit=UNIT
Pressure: value=0.57 unit=MPa
